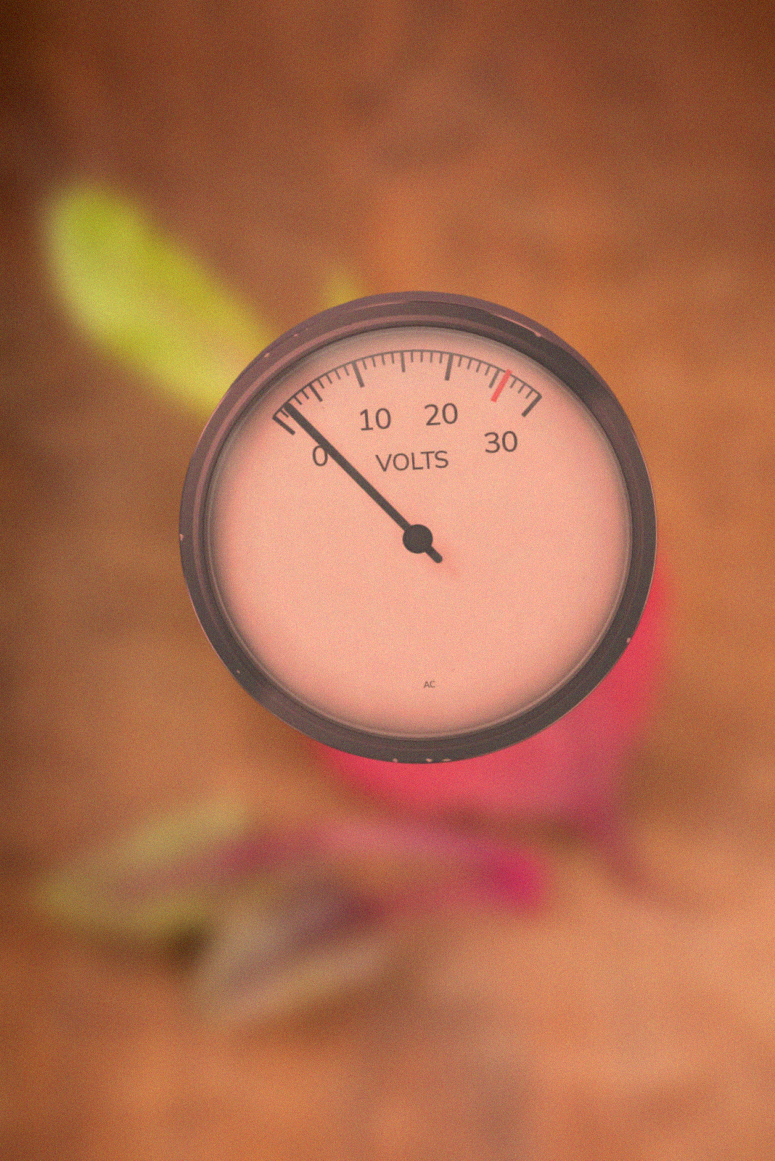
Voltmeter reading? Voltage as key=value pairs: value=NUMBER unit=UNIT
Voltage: value=2 unit=V
